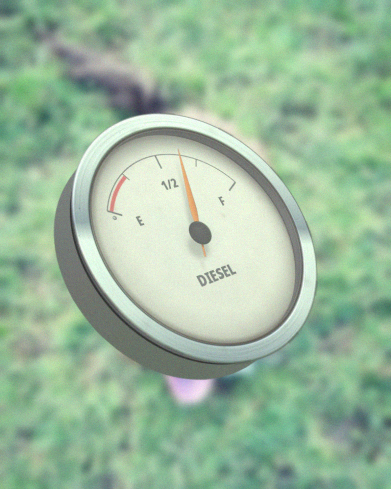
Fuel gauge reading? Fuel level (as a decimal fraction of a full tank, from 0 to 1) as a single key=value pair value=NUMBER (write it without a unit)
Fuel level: value=0.625
